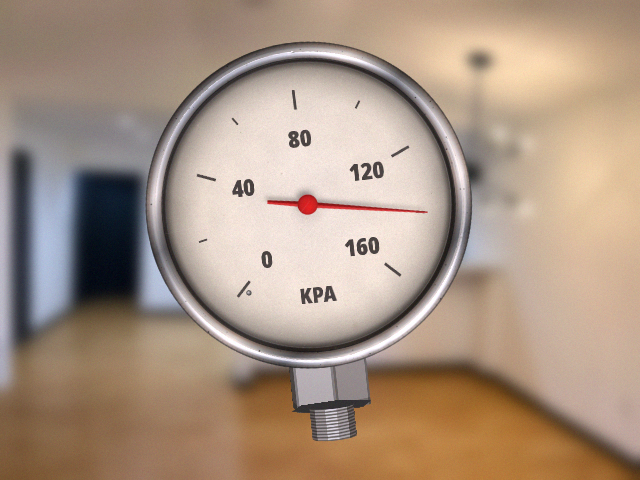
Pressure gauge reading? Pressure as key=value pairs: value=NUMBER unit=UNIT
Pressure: value=140 unit=kPa
